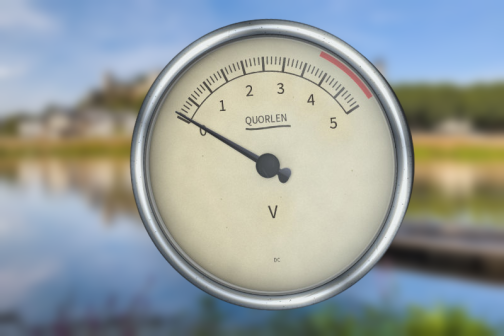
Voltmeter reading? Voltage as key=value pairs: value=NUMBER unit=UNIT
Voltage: value=0.1 unit=V
